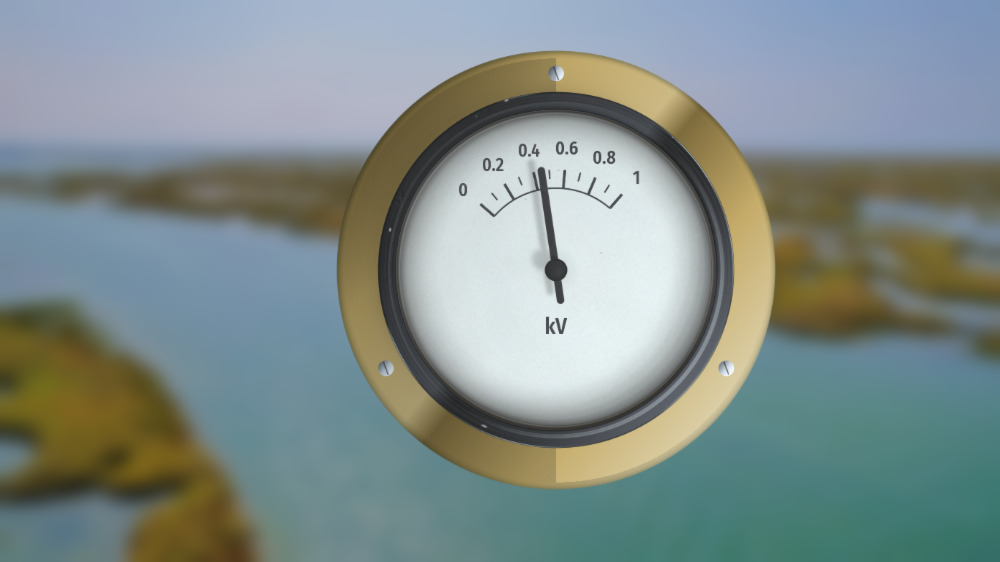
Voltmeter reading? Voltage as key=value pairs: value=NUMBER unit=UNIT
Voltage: value=0.45 unit=kV
